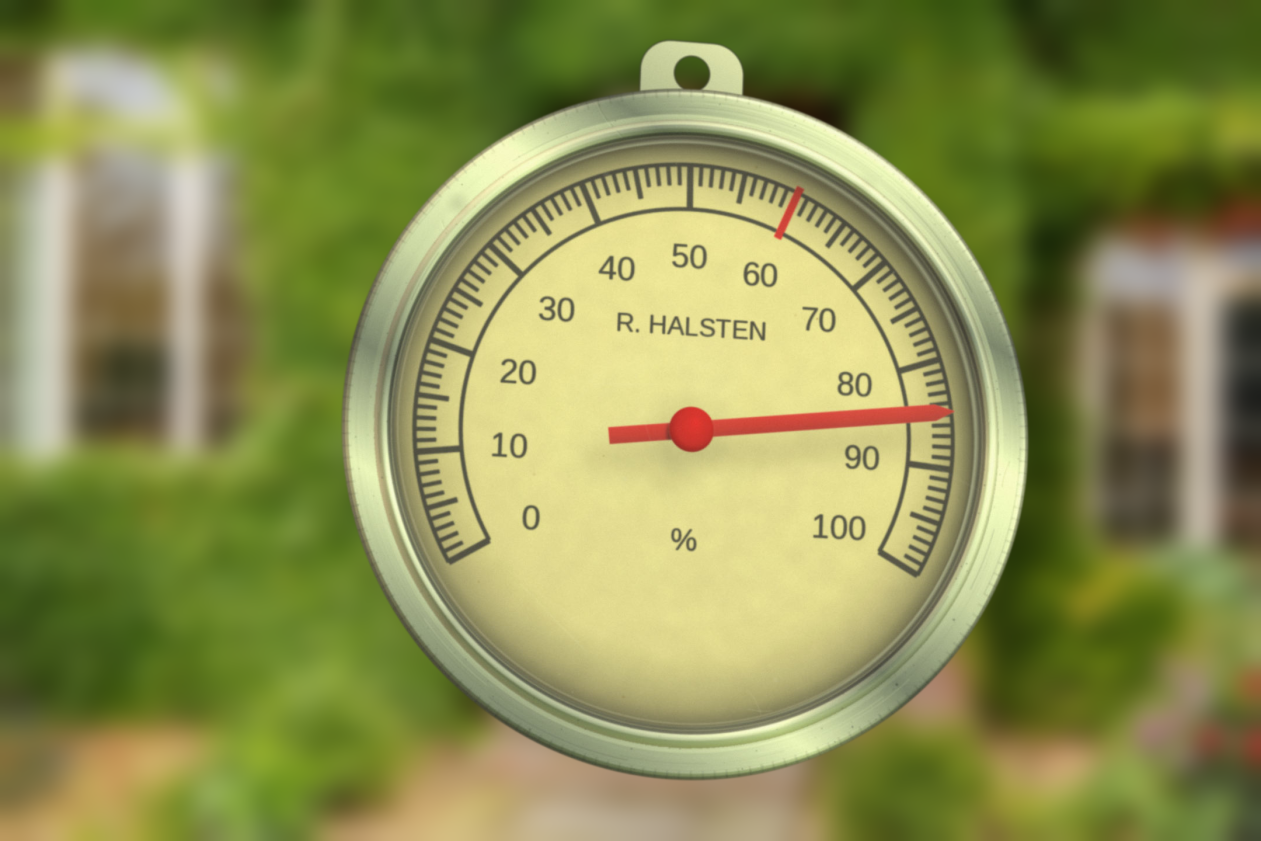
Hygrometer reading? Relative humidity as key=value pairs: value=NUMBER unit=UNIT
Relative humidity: value=85 unit=%
